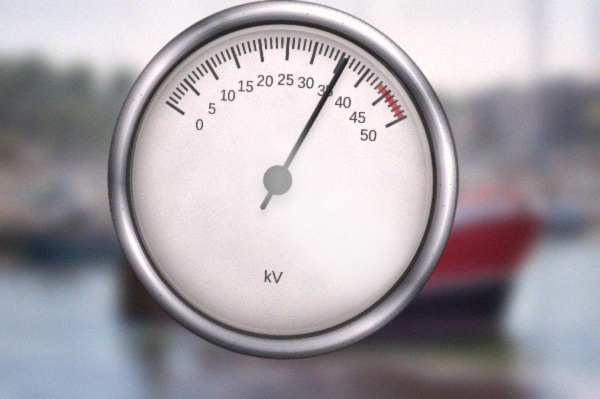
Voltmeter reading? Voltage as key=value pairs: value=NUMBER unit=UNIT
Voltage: value=36 unit=kV
